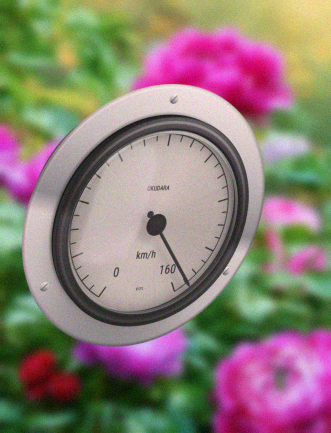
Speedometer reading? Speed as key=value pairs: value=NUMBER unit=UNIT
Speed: value=155 unit=km/h
